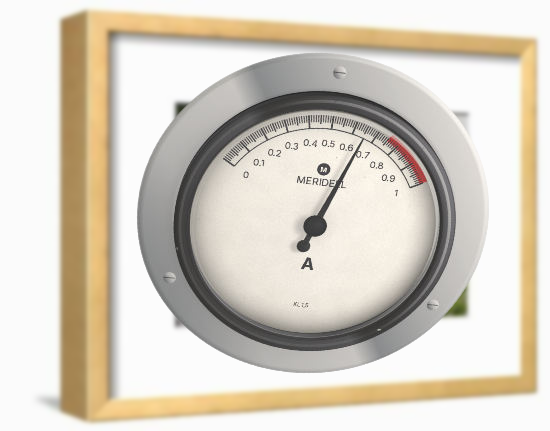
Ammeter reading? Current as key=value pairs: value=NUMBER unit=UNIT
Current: value=0.65 unit=A
